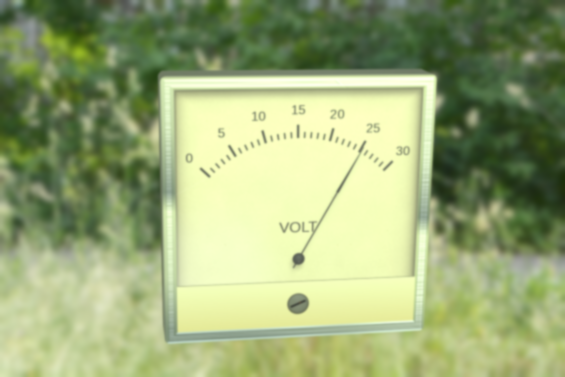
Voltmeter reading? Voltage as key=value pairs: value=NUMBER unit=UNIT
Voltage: value=25 unit=V
